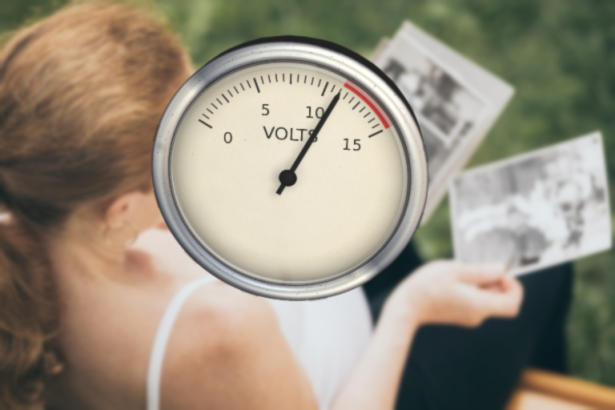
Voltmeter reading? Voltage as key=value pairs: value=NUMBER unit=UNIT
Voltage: value=11 unit=V
